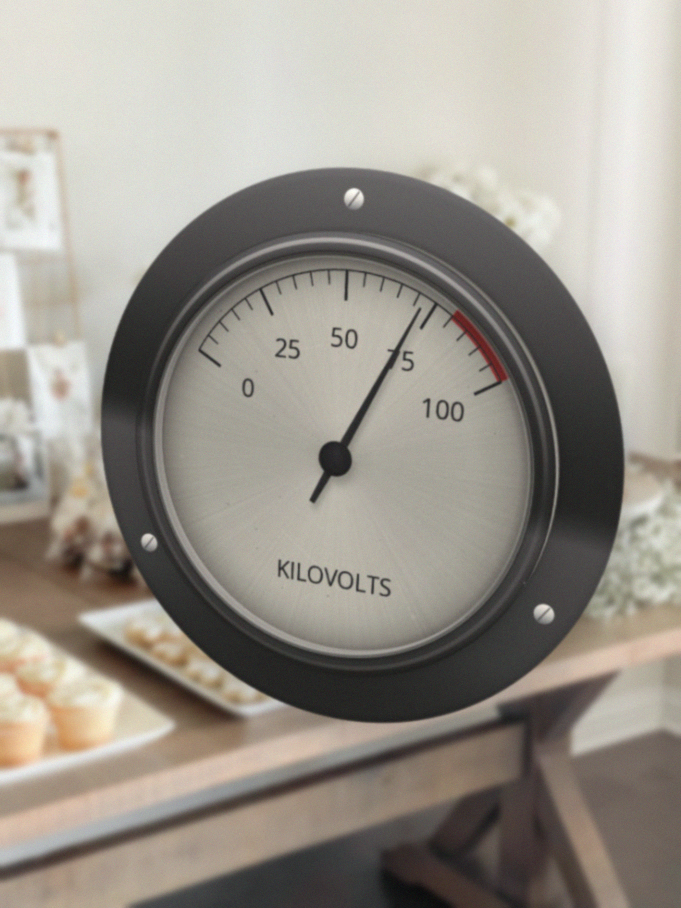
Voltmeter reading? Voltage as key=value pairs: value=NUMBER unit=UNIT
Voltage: value=72.5 unit=kV
